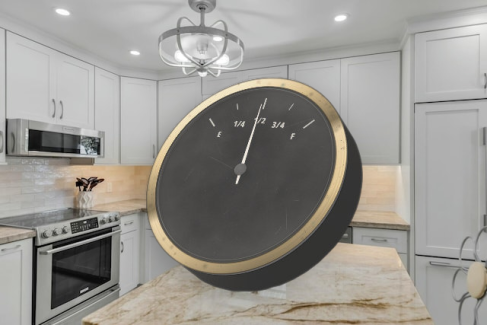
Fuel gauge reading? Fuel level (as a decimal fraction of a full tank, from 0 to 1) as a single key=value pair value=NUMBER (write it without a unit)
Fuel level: value=0.5
